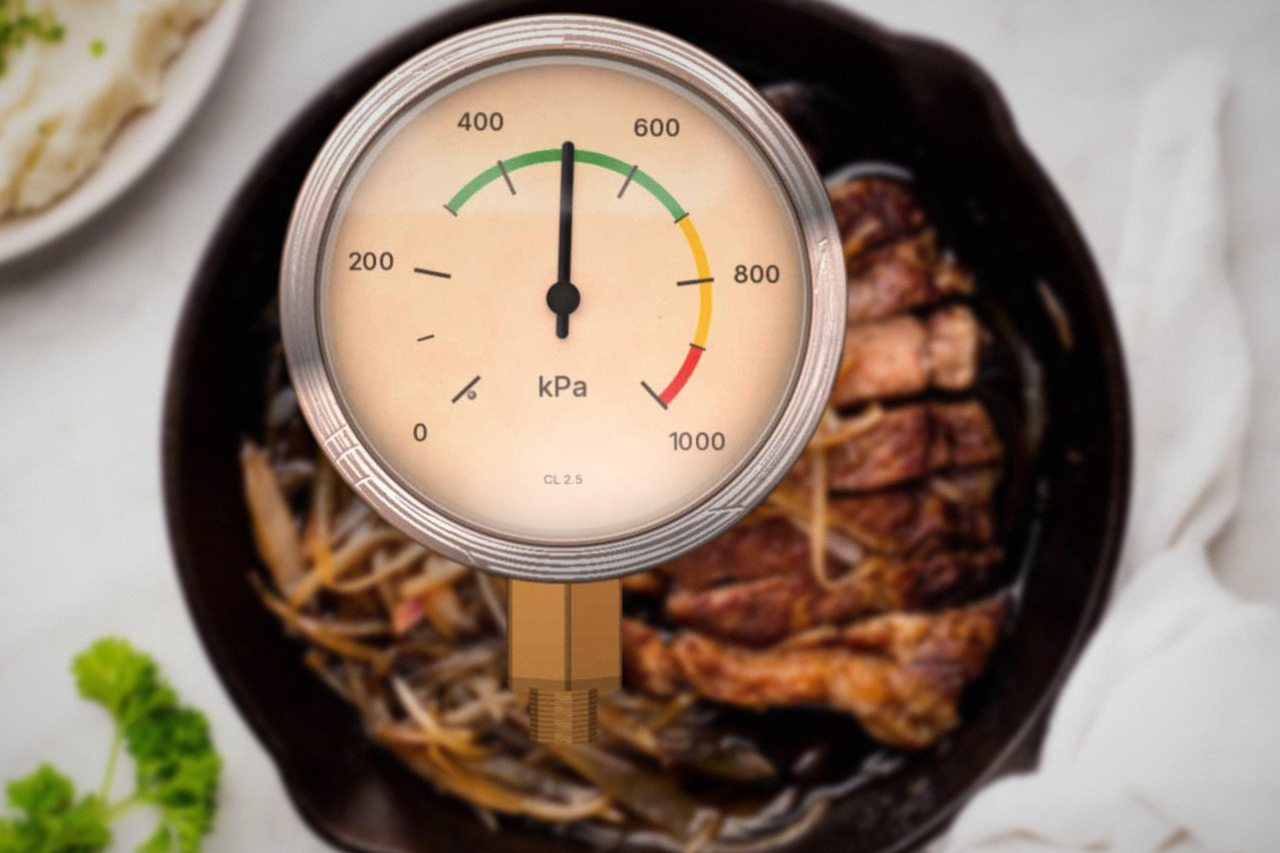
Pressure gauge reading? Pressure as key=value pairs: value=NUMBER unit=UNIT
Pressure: value=500 unit=kPa
